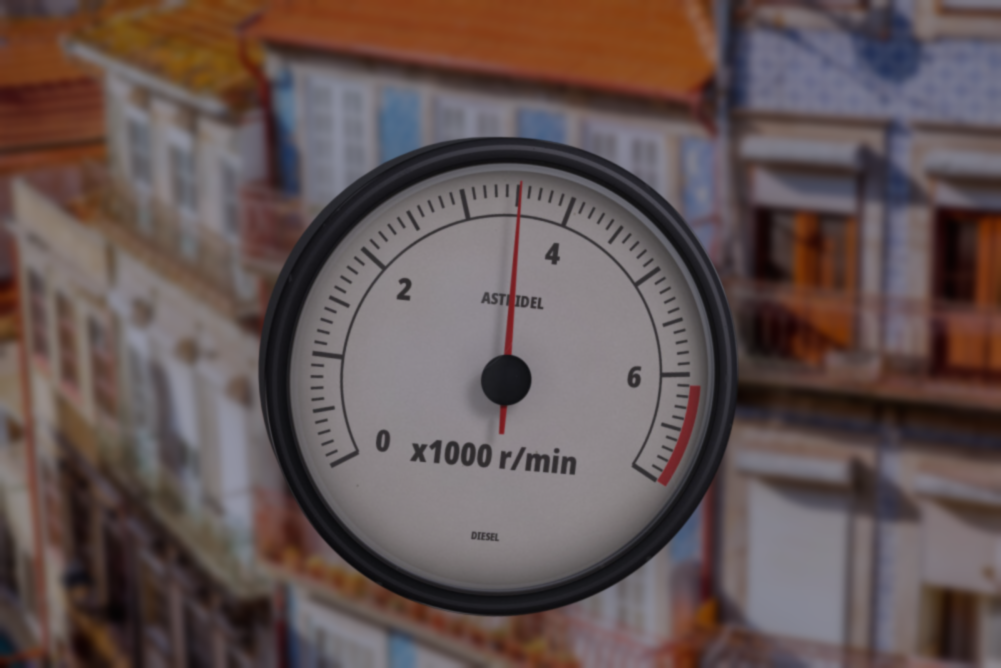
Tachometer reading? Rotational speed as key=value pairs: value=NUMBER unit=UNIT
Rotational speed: value=3500 unit=rpm
